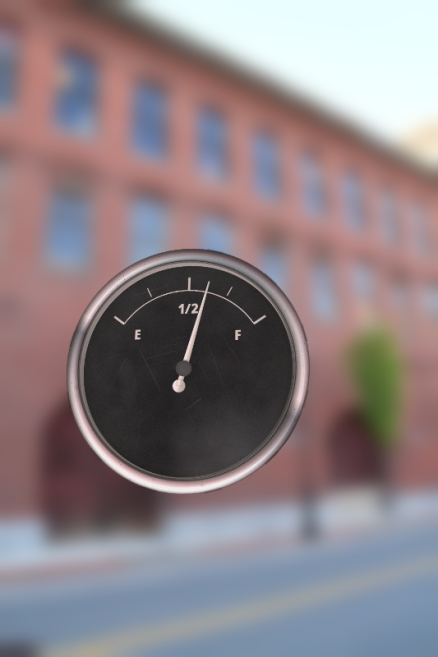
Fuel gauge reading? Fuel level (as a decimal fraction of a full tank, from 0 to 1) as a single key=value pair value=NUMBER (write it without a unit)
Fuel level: value=0.625
